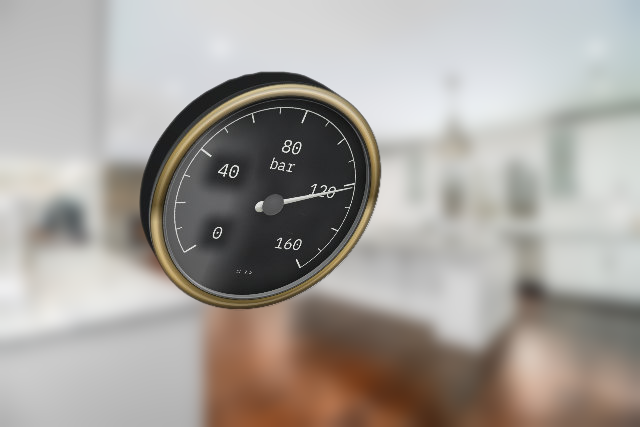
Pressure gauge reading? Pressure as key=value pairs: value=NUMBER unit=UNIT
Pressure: value=120 unit=bar
